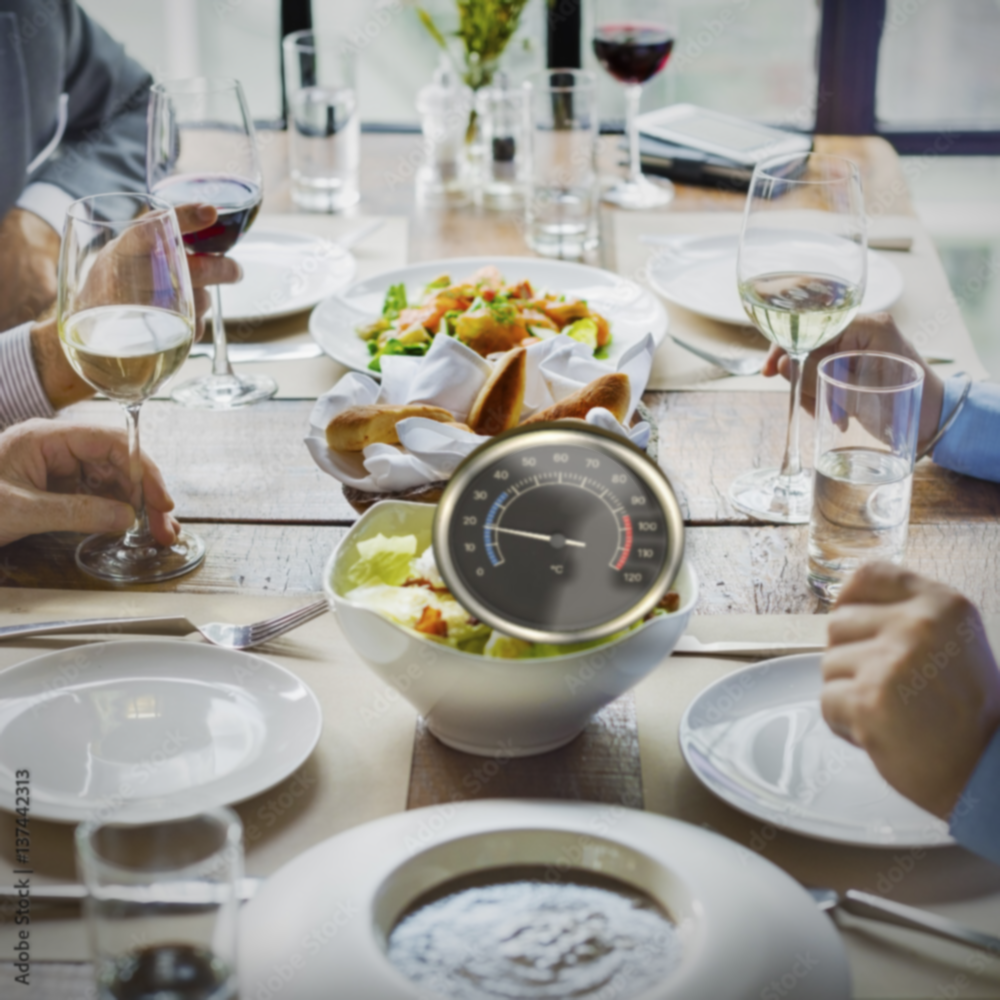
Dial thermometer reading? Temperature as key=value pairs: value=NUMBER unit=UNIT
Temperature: value=20 unit=°C
